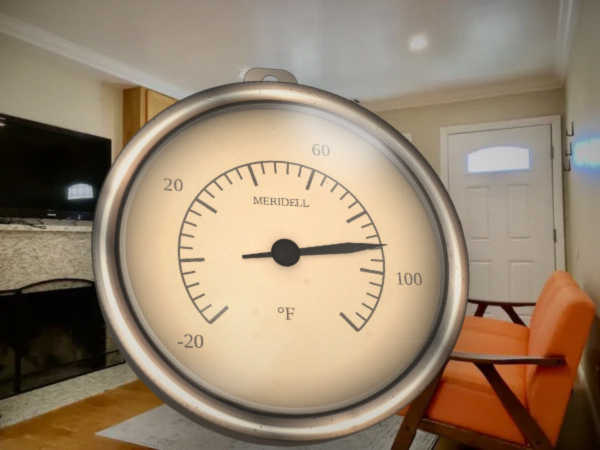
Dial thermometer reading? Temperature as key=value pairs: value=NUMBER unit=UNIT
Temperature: value=92 unit=°F
